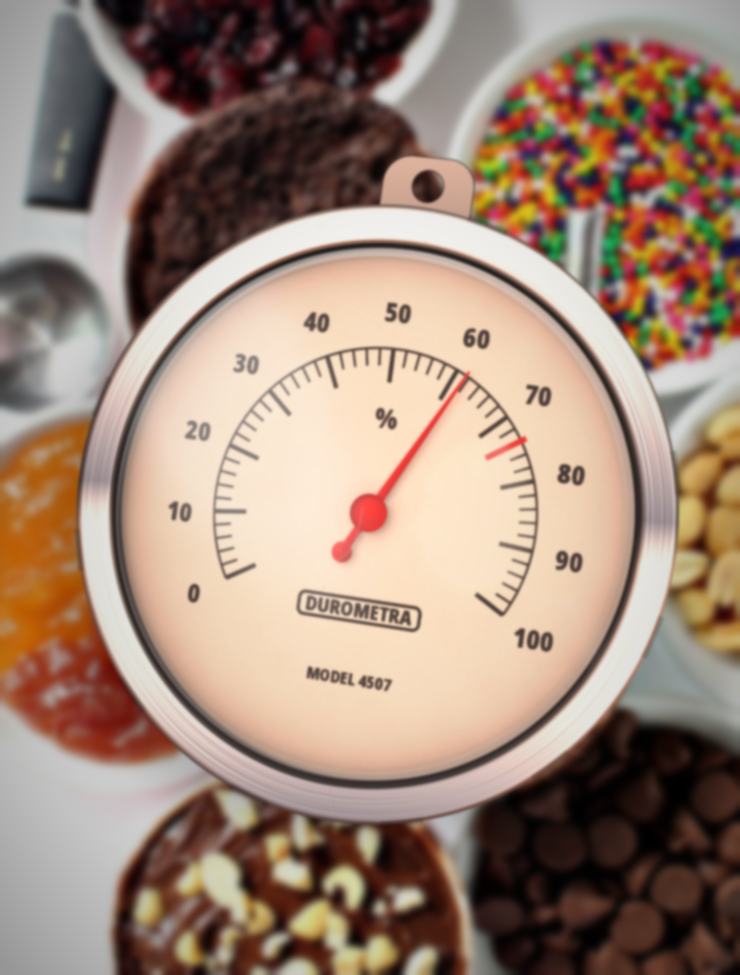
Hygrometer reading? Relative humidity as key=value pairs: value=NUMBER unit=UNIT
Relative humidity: value=62 unit=%
